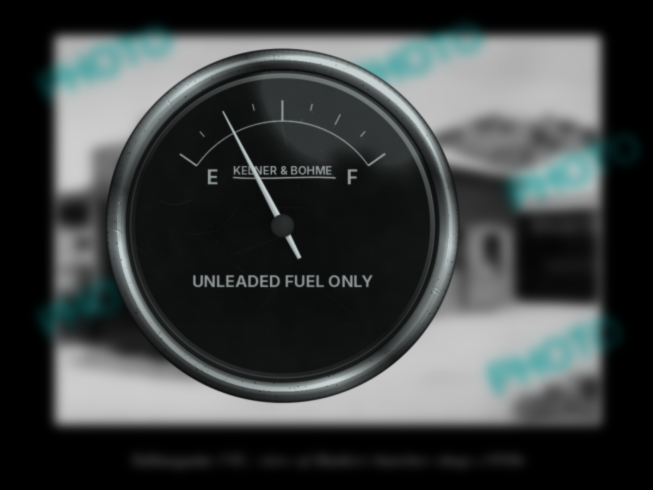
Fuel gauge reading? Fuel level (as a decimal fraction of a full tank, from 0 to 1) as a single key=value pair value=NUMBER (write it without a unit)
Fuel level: value=0.25
